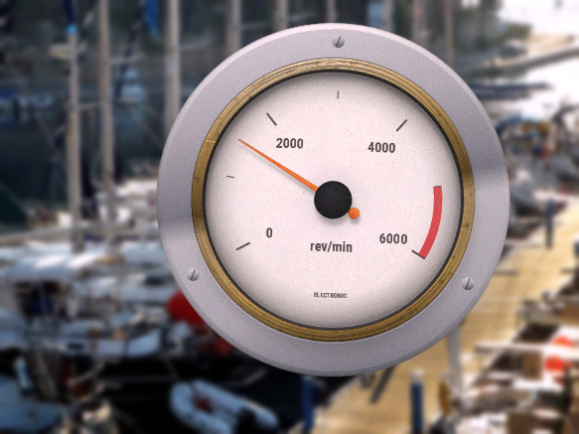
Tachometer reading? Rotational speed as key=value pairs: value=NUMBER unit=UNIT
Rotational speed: value=1500 unit=rpm
